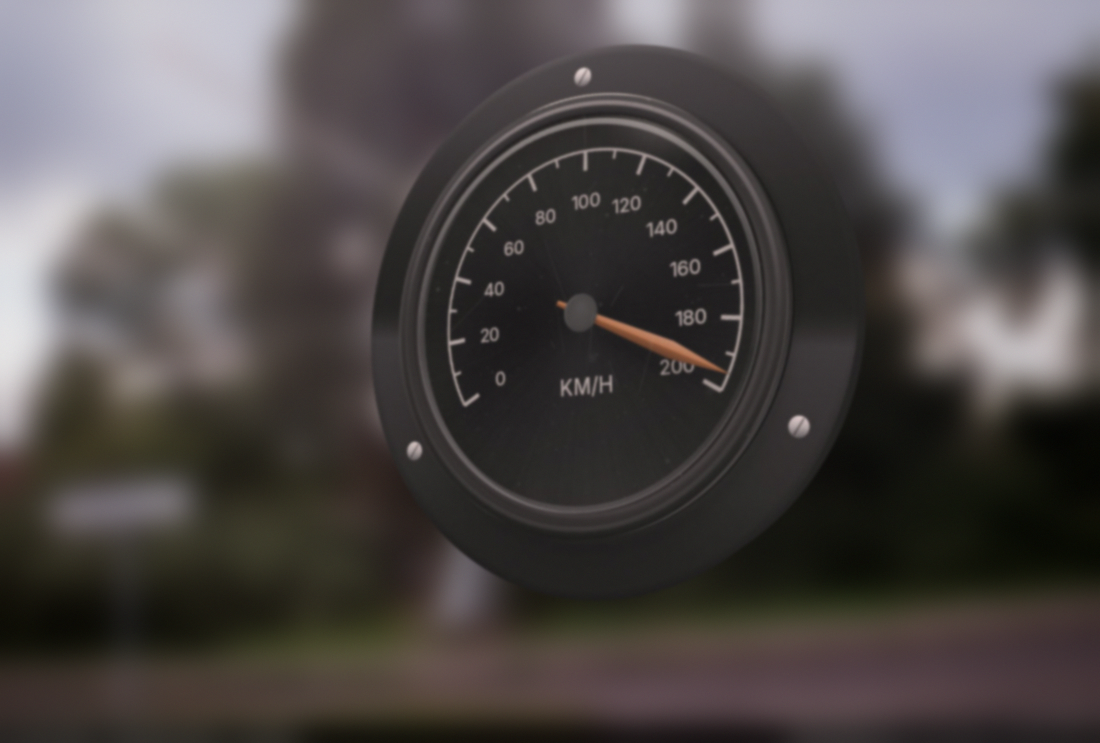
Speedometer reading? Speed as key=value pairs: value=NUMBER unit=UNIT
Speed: value=195 unit=km/h
